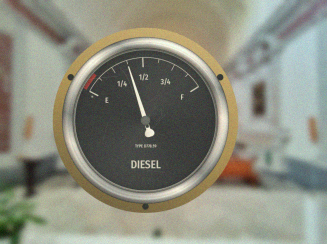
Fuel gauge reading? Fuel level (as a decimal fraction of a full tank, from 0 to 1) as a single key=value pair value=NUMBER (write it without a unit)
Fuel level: value=0.375
